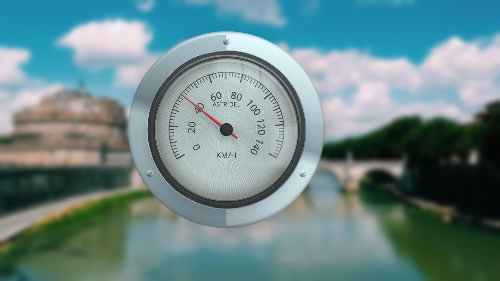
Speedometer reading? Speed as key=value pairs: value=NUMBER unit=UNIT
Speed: value=40 unit=km/h
